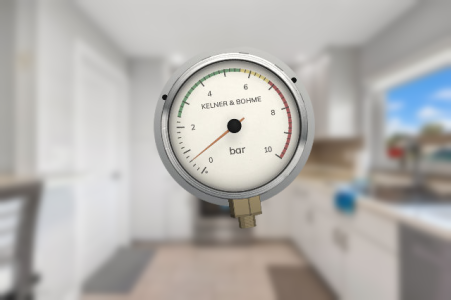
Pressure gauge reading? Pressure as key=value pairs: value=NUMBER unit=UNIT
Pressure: value=0.6 unit=bar
